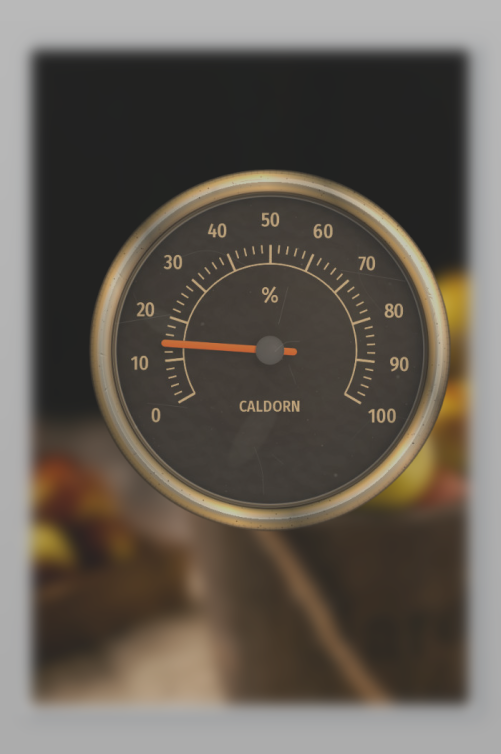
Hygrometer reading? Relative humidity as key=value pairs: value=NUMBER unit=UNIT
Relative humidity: value=14 unit=%
